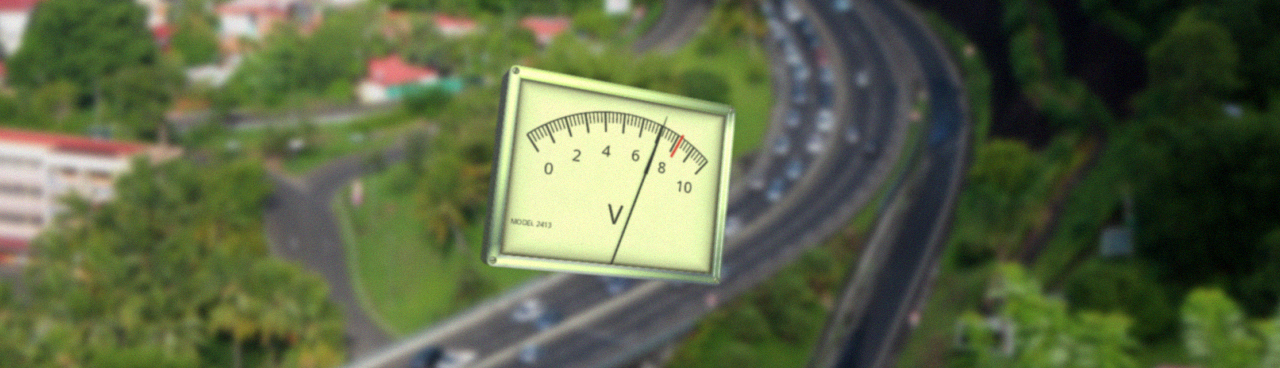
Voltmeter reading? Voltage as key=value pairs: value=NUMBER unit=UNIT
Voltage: value=7 unit=V
